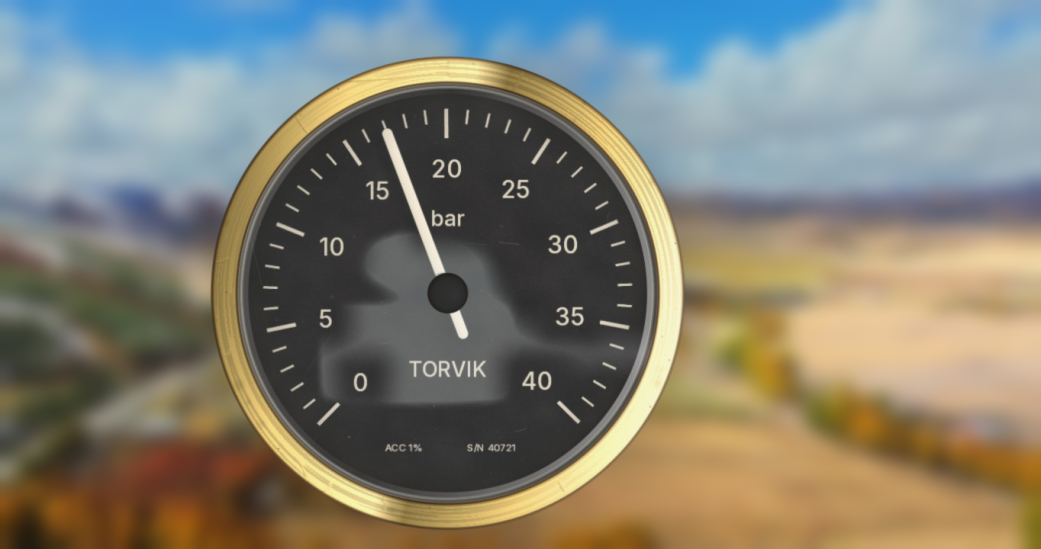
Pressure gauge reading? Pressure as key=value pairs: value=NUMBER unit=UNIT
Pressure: value=17 unit=bar
